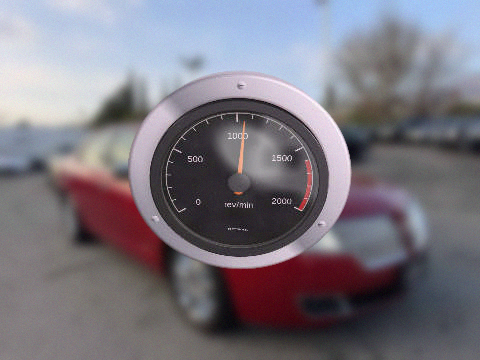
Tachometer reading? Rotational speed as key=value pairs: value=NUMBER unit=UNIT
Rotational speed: value=1050 unit=rpm
